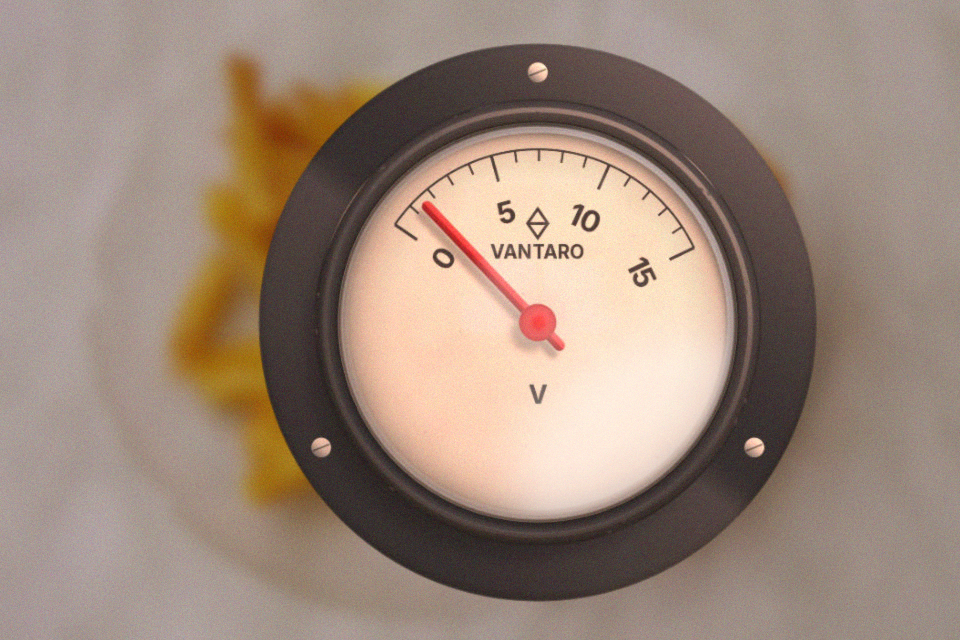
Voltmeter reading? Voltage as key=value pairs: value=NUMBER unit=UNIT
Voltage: value=1.5 unit=V
